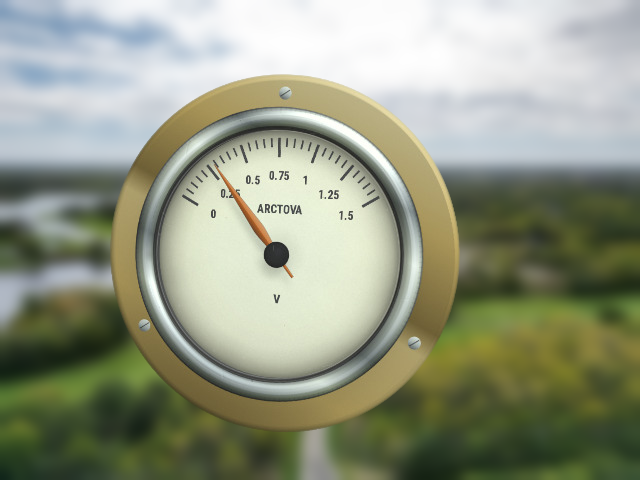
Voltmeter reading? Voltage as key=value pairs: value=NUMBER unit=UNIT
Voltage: value=0.3 unit=V
